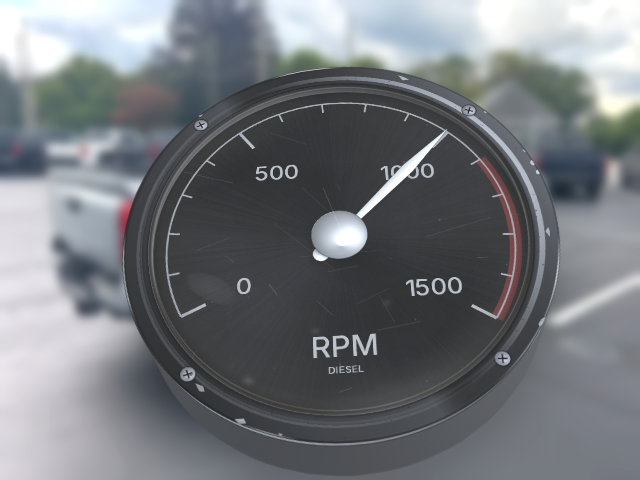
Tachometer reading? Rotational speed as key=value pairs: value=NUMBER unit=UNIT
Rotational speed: value=1000 unit=rpm
